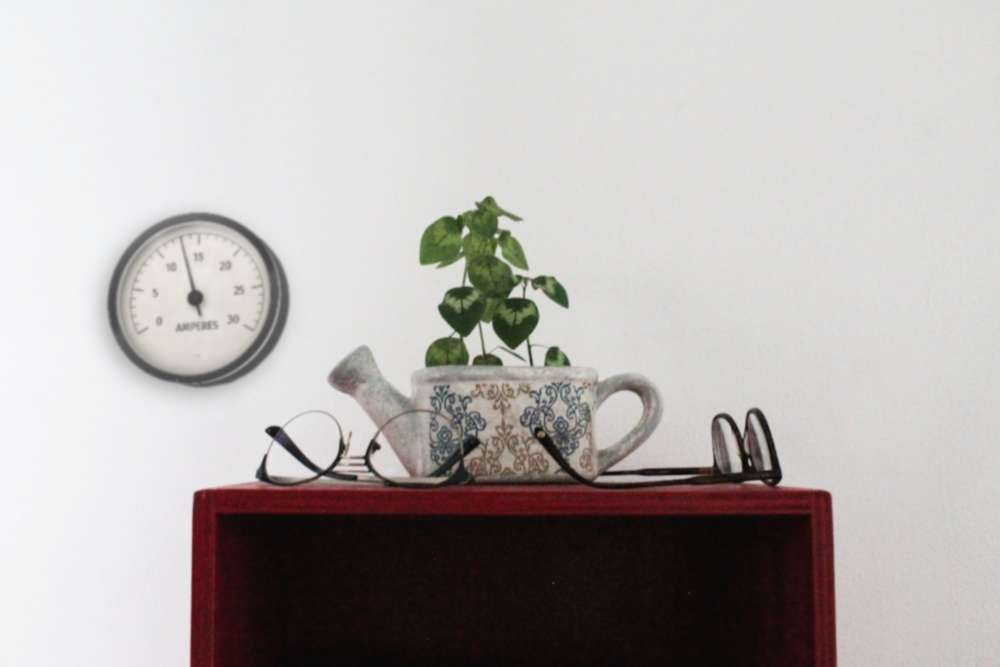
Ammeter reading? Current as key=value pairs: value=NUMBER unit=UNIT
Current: value=13 unit=A
